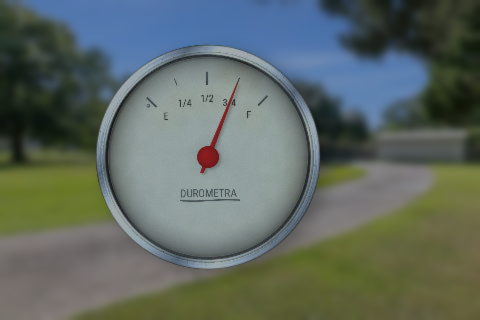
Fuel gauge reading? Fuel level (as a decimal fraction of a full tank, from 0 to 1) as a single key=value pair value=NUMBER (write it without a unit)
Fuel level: value=0.75
